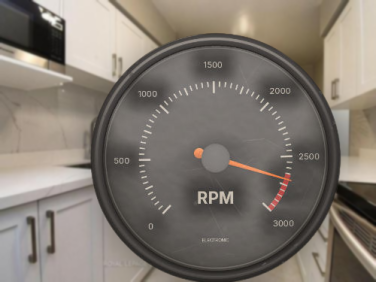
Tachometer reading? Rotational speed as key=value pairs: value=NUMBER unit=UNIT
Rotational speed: value=2700 unit=rpm
